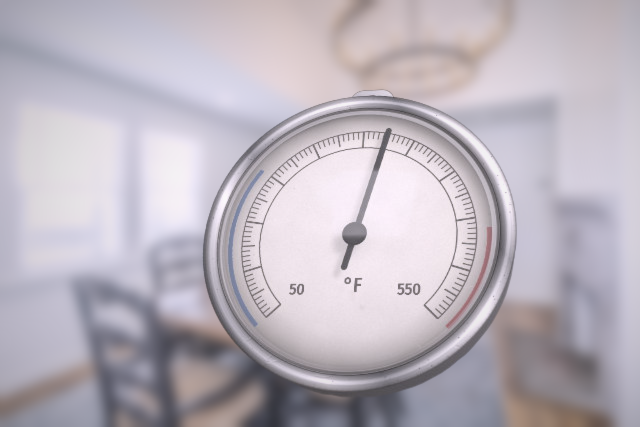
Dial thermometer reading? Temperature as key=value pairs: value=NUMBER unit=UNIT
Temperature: value=325 unit=°F
